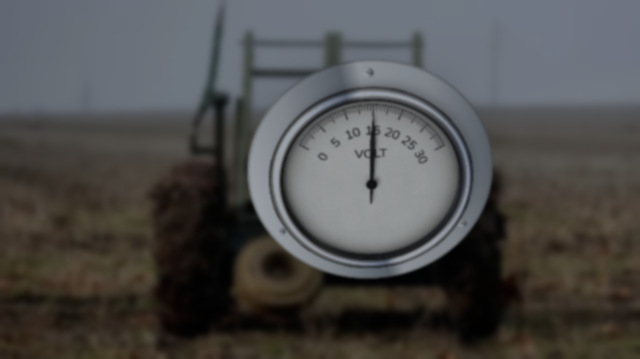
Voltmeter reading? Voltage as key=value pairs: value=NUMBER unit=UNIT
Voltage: value=15 unit=V
